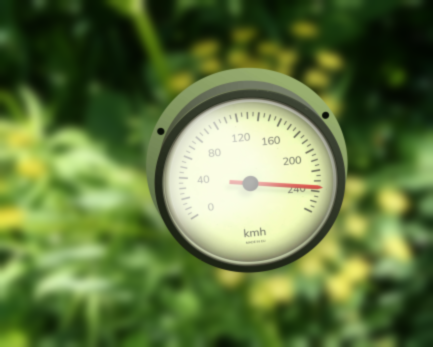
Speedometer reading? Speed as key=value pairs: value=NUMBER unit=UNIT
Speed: value=235 unit=km/h
